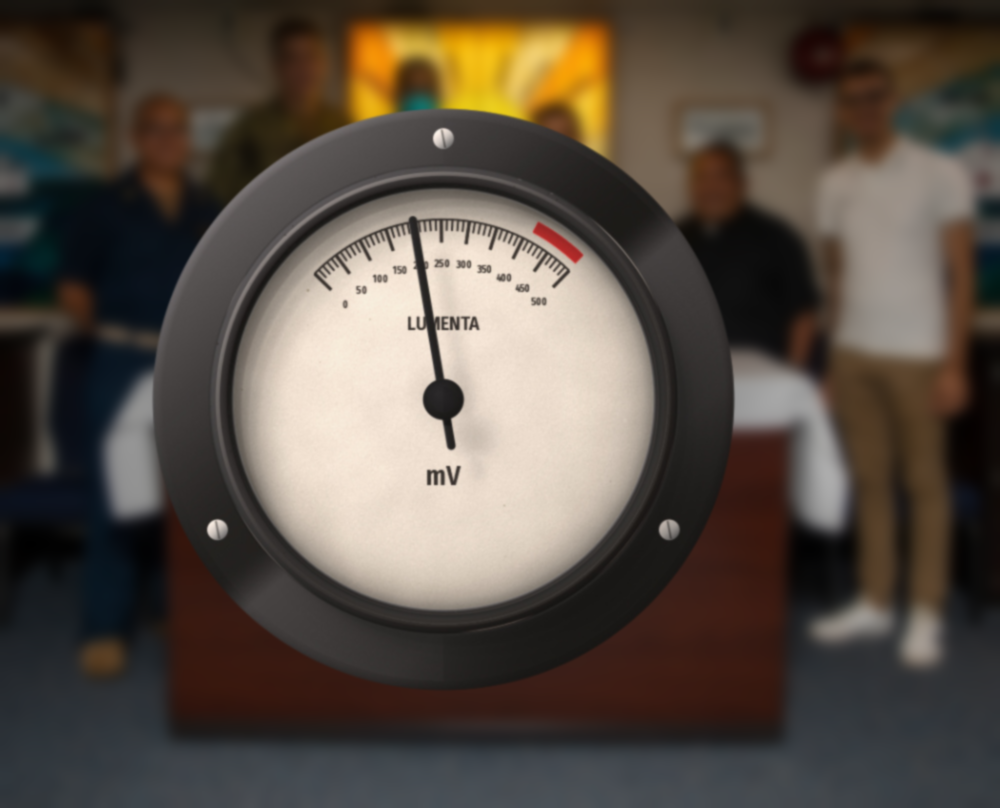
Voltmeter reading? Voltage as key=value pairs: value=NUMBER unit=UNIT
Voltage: value=200 unit=mV
